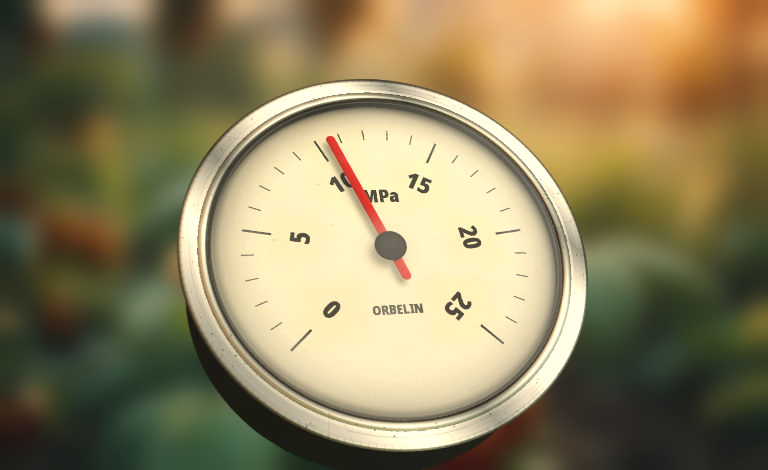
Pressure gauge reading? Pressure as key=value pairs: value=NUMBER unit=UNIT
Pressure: value=10.5 unit=MPa
